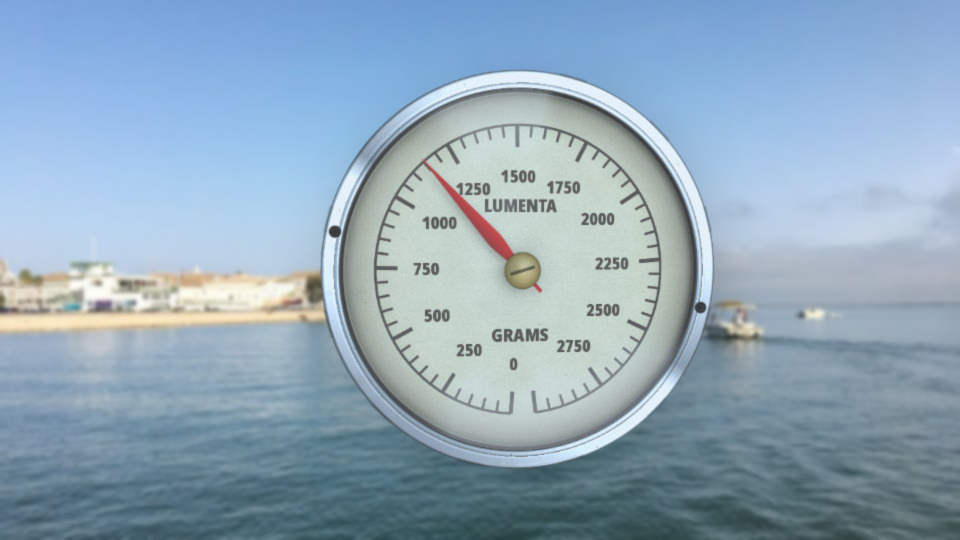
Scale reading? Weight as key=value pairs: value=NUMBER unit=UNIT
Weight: value=1150 unit=g
